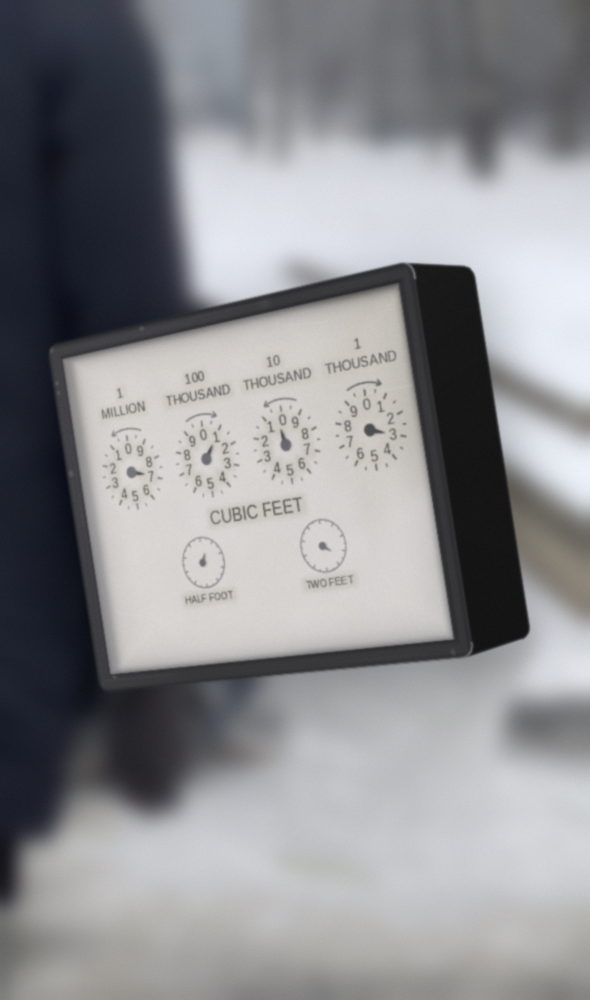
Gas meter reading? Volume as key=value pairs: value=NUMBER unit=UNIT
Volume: value=710300 unit=ft³
